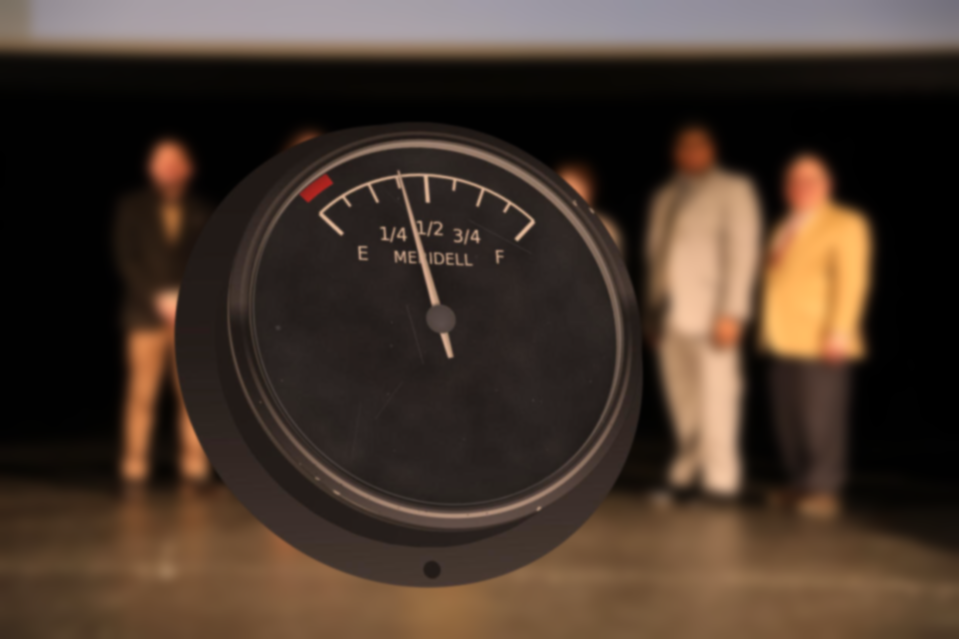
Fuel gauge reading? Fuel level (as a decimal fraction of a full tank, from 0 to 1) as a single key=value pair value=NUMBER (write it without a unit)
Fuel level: value=0.375
